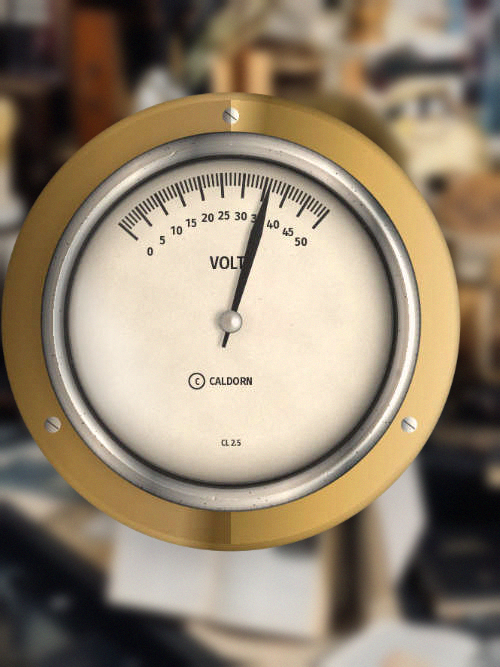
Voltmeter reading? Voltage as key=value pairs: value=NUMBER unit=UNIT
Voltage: value=36 unit=V
